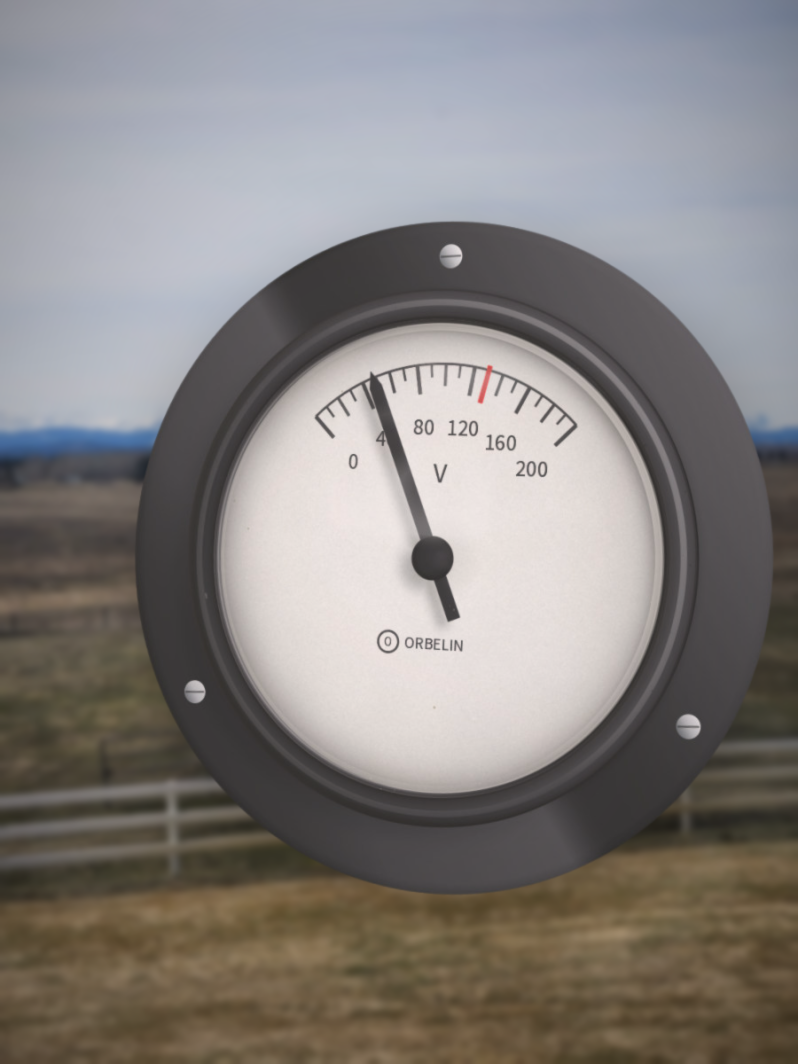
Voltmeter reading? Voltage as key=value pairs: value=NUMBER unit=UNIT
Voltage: value=50 unit=V
